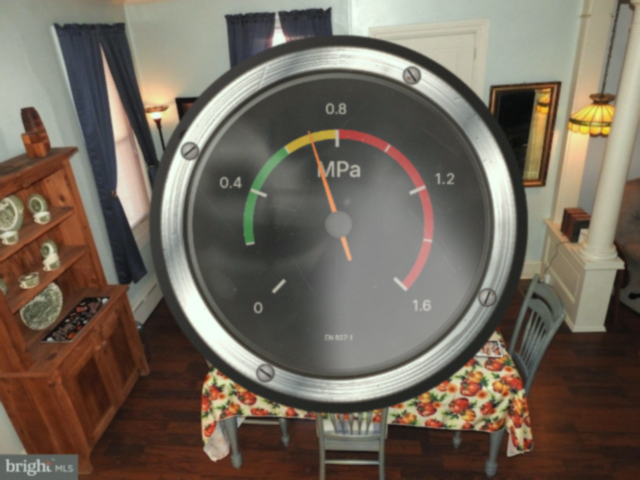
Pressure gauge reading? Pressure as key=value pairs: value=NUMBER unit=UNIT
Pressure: value=0.7 unit=MPa
